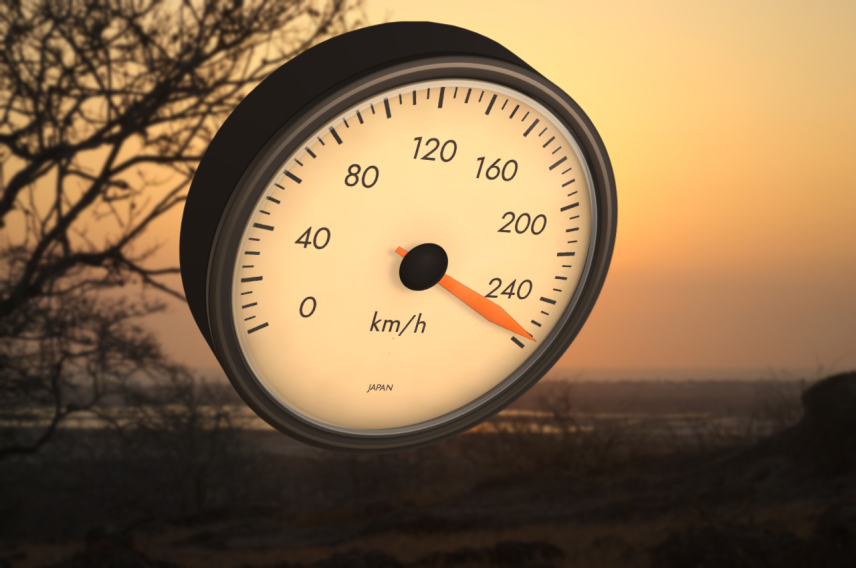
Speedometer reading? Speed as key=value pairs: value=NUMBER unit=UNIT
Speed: value=255 unit=km/h
